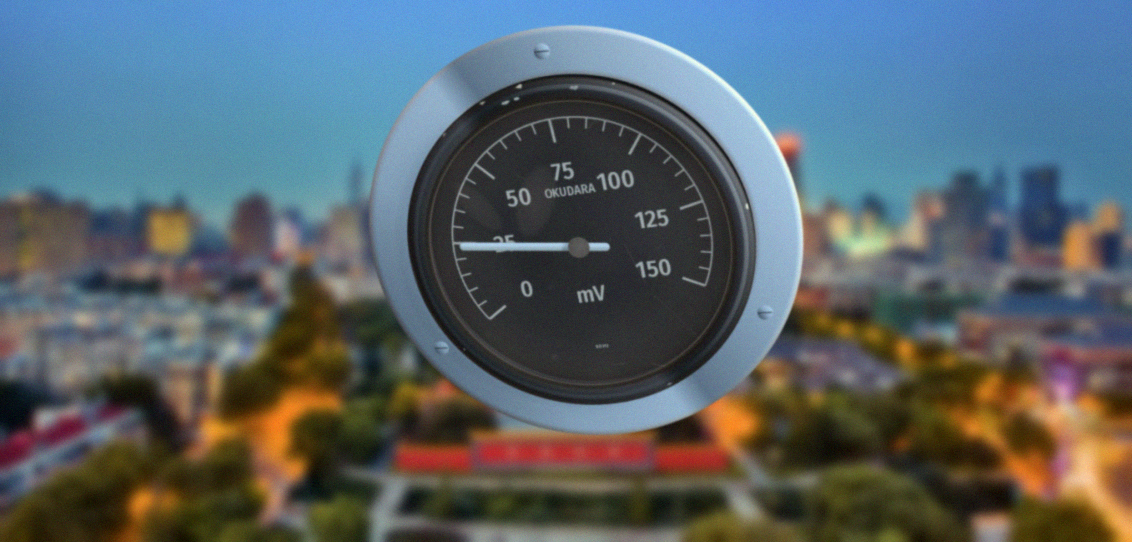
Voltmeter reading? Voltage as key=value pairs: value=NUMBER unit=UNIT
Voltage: value=25 unit=mV
